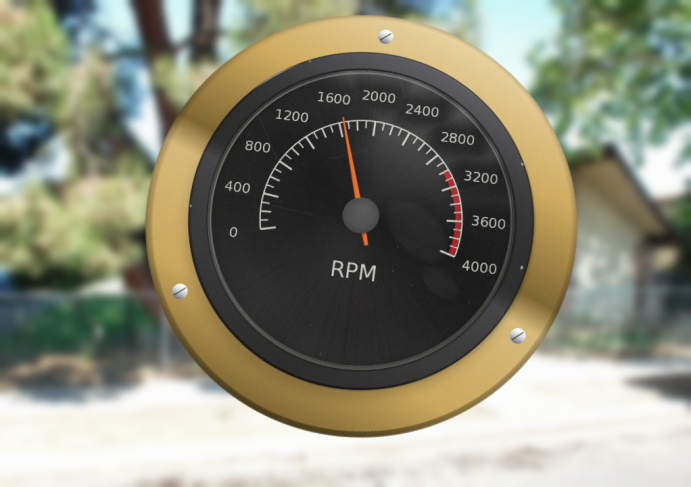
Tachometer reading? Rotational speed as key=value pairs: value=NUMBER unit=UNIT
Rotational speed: value=1650 unit=rpm
